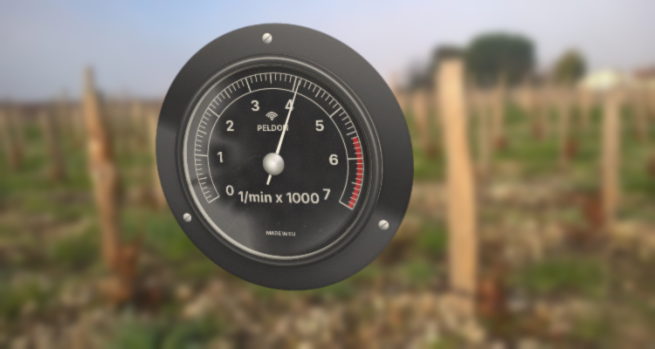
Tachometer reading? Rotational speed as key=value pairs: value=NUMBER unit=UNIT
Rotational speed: value=4100 unit=rpm
